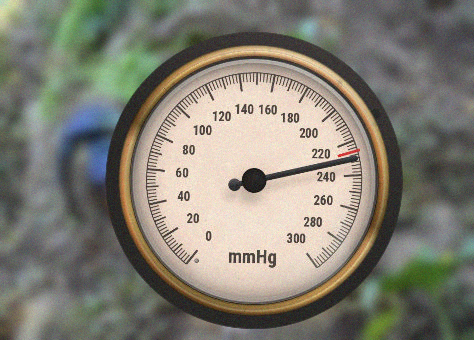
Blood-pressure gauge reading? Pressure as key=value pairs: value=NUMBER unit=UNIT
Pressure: value=230 unit=mmHg
